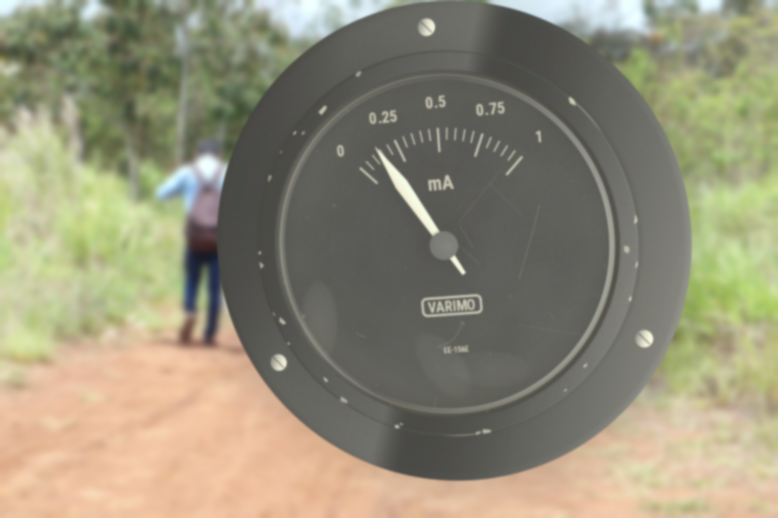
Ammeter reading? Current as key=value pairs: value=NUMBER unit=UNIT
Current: value=0.15 unit=mA
